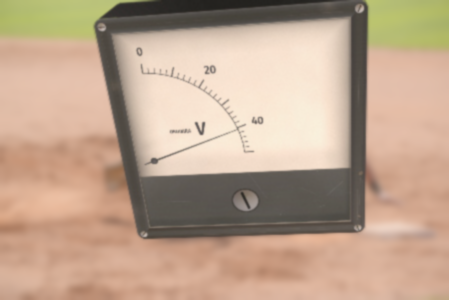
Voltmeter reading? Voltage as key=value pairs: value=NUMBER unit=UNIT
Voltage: value=40 unit=V
